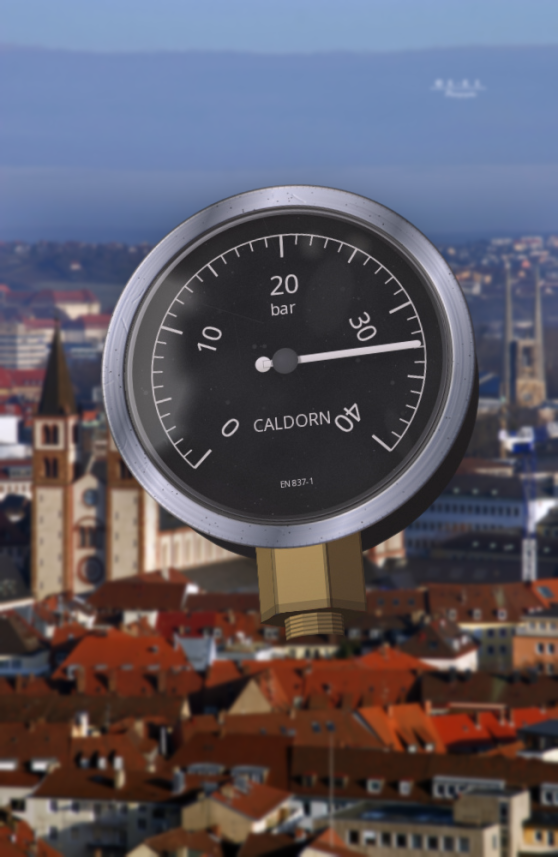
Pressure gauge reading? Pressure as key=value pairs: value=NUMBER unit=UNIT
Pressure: value=33 unit=bar
